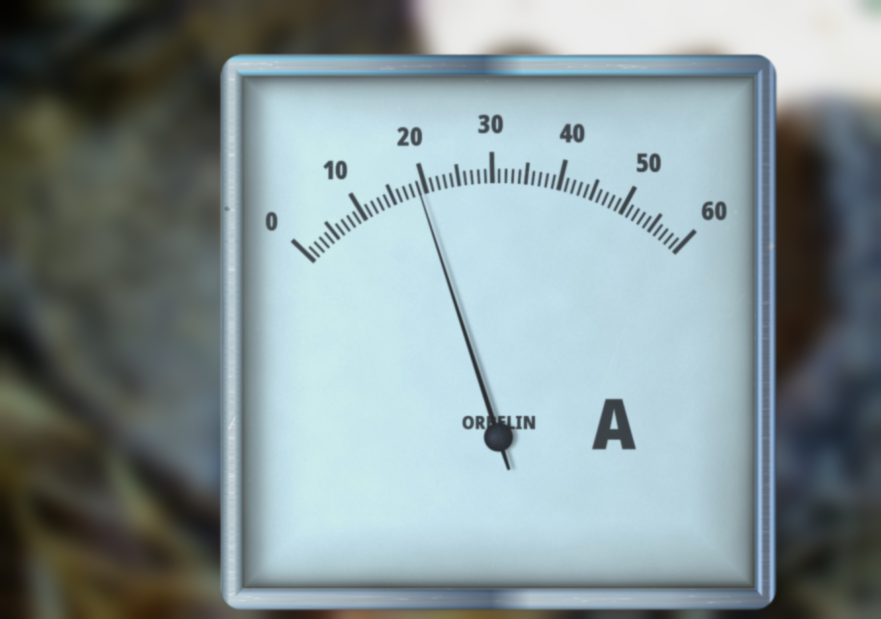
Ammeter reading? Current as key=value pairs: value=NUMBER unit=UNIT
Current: value=19 unit=A
